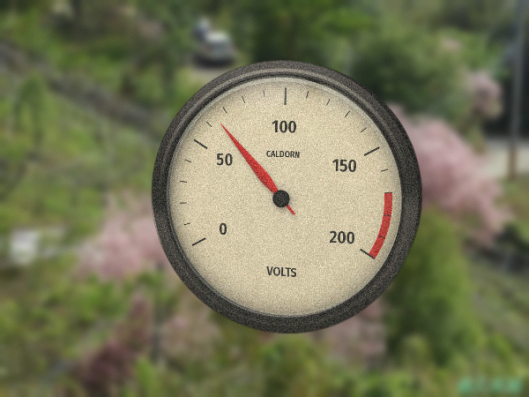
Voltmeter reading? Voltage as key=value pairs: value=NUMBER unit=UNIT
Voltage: value=65 unit=V
